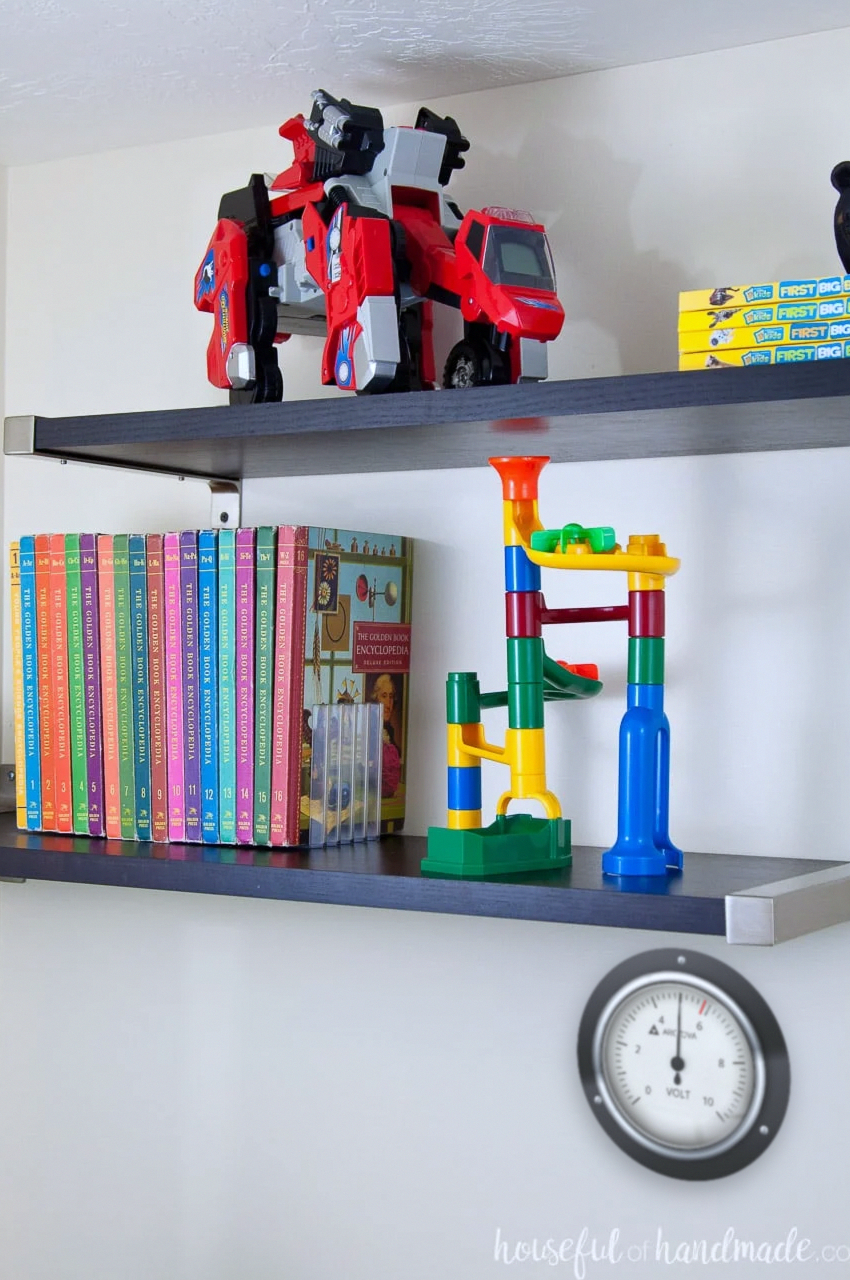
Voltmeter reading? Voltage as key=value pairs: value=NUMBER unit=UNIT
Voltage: value=5 unit=V
